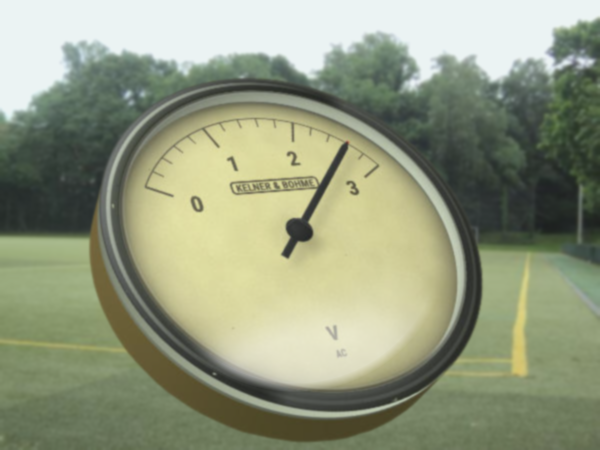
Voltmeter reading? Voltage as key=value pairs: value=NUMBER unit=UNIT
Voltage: value=2.6 unit=V
